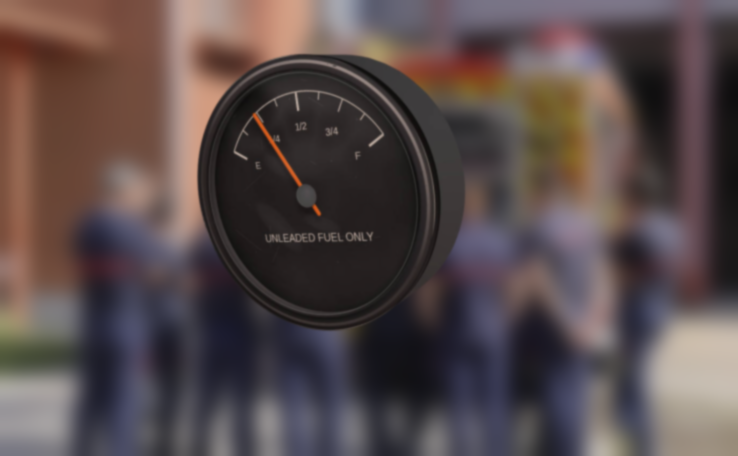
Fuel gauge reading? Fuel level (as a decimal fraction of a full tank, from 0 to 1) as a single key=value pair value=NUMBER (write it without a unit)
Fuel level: value=0.25
